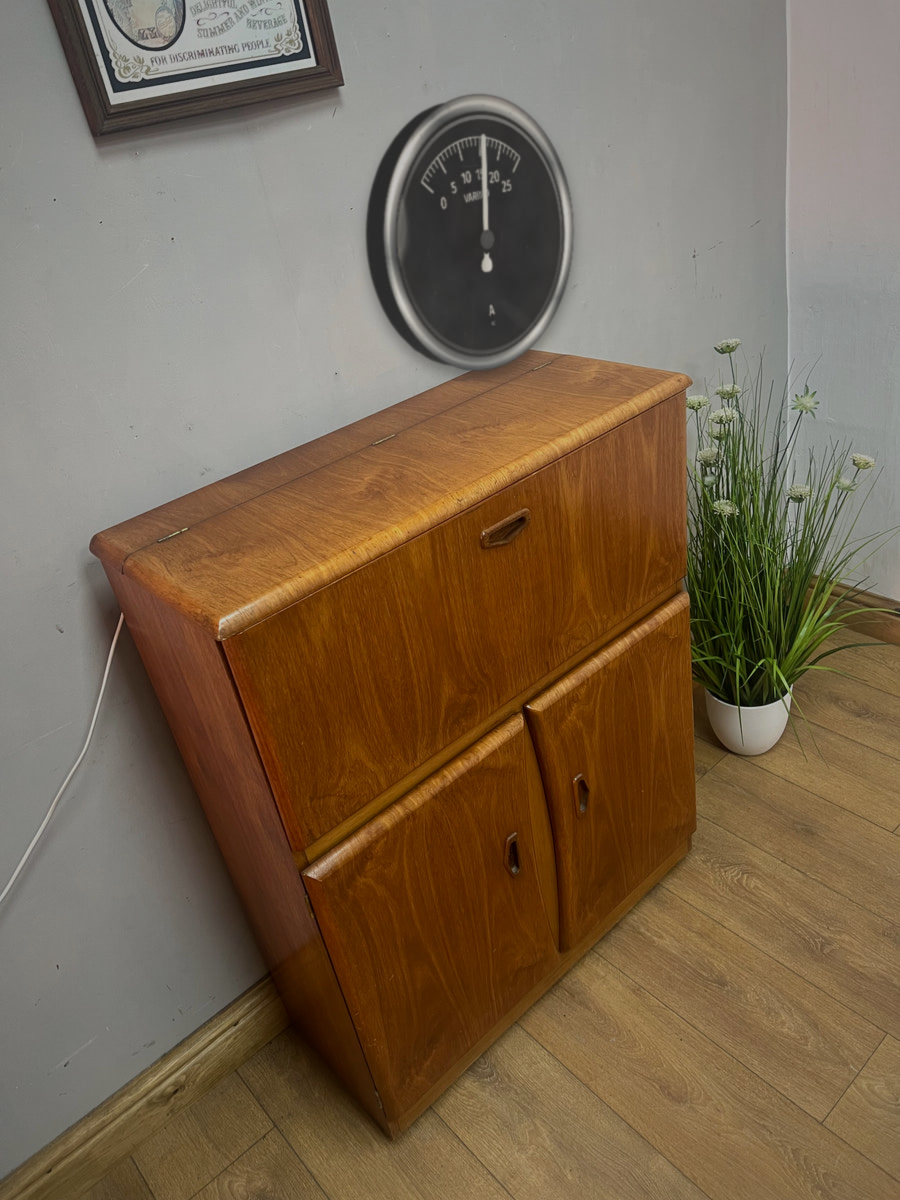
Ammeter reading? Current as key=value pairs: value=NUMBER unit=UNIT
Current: value=15 unit=A
